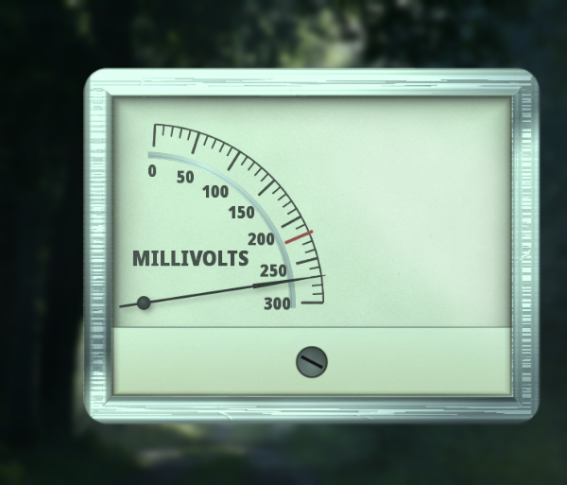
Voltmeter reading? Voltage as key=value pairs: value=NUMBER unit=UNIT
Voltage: value=270 unit=mV
